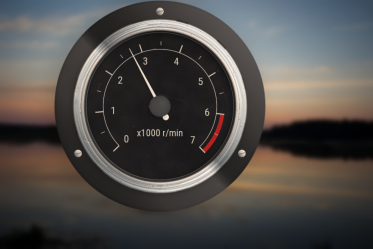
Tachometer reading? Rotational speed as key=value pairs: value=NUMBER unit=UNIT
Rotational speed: value=2750 unit=rpm
